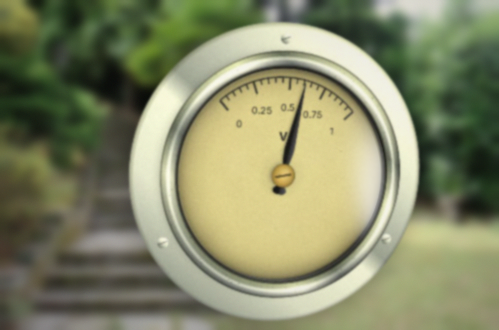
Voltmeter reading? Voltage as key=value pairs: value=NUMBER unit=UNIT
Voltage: value=0.6 unit=V
